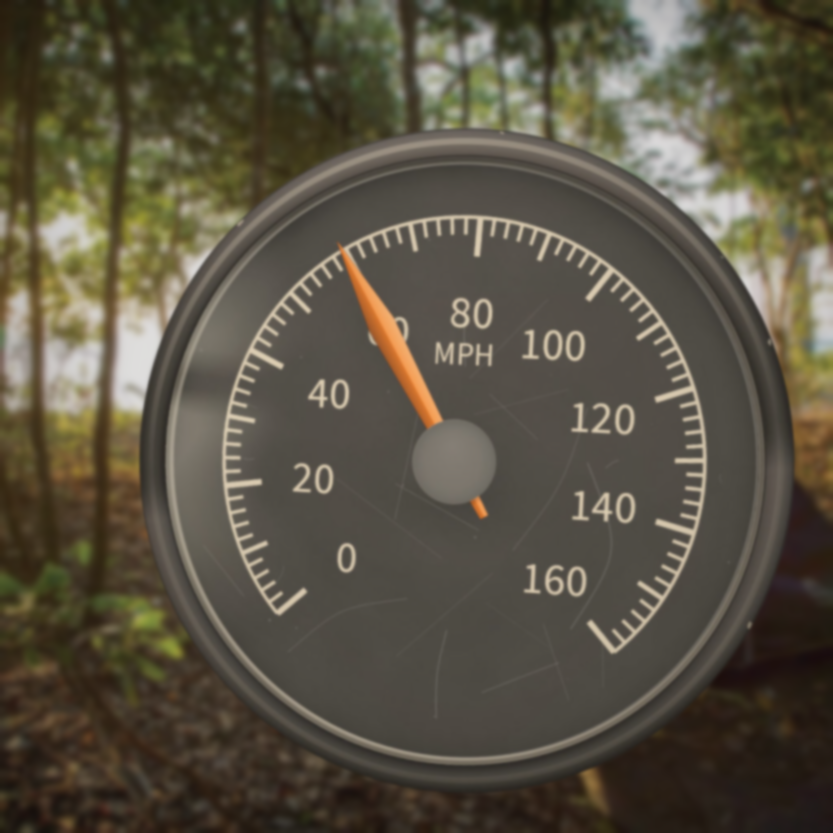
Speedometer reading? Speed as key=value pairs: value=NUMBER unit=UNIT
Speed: value=60 unit=mph
